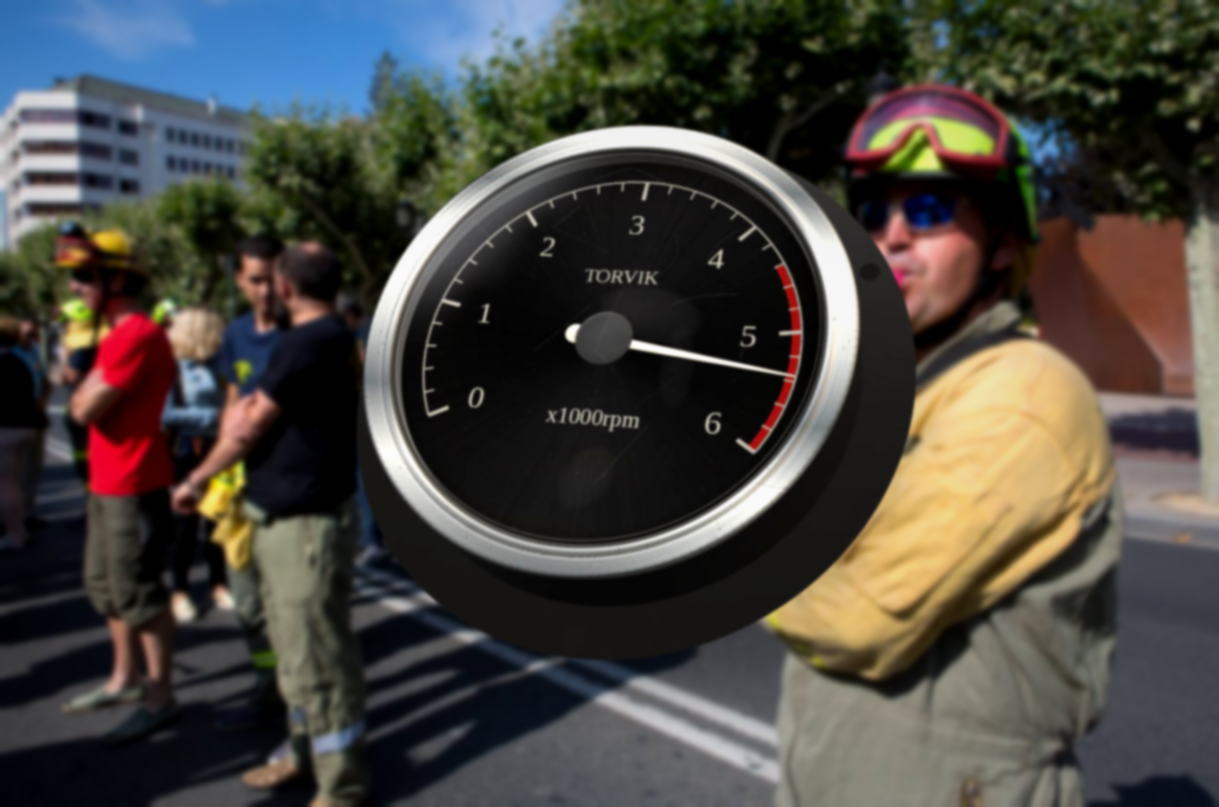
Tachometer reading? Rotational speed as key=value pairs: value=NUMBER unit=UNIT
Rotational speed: value=5400 unit=rpm
